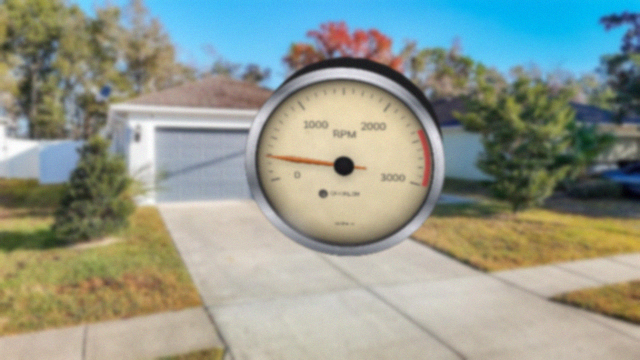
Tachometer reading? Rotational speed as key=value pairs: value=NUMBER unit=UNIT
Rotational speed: value=300 unit=rpm
